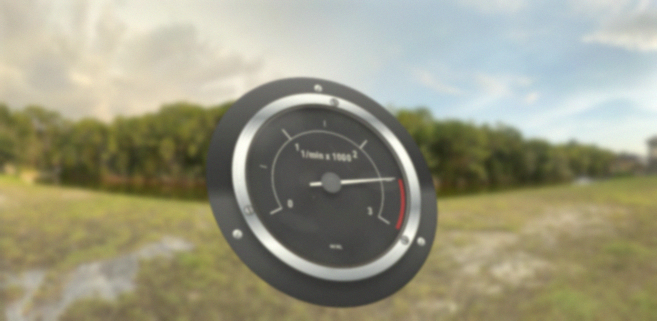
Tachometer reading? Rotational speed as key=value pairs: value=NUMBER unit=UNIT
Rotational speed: value=2500 unit=rpm
